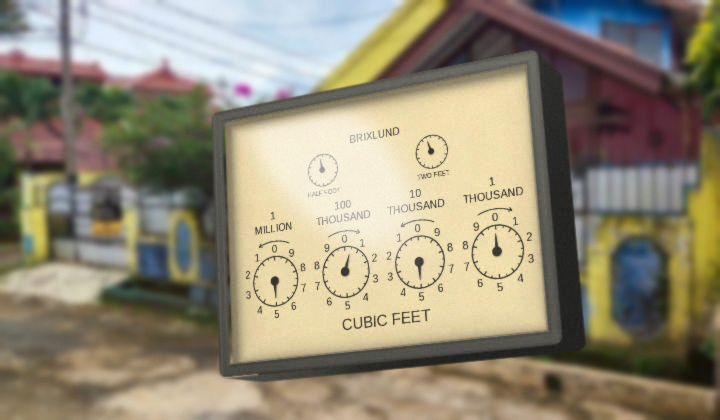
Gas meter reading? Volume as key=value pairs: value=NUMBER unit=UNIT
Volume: value=505000 unit=ft³
